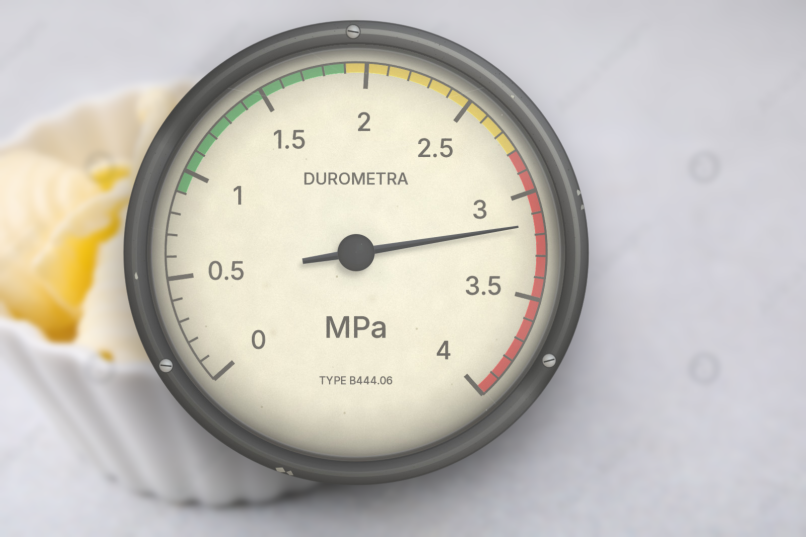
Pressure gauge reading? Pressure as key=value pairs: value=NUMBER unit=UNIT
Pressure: value=3.15 unit=MPa
